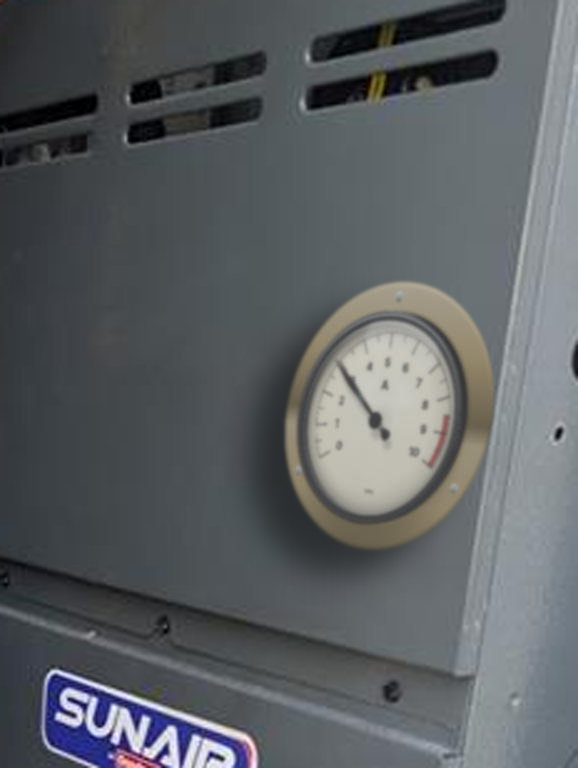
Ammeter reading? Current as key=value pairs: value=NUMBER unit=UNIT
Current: value=3 unit=A
